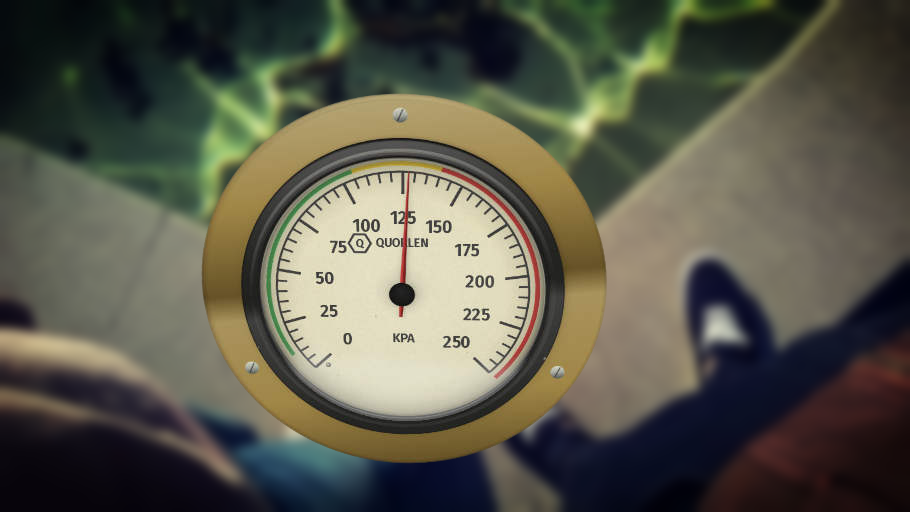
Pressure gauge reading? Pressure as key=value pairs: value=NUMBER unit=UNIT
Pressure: value=127.5 unit=kPa
